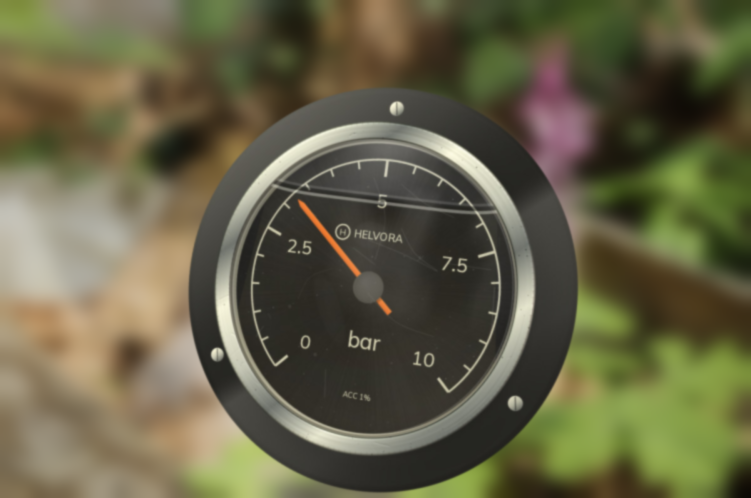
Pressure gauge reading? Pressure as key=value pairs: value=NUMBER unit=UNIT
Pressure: value=3.25 unit=bar
